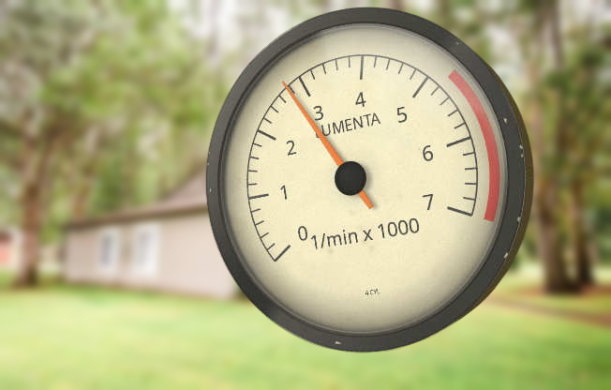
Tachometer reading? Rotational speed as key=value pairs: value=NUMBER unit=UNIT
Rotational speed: value=2800 unit=rpm
